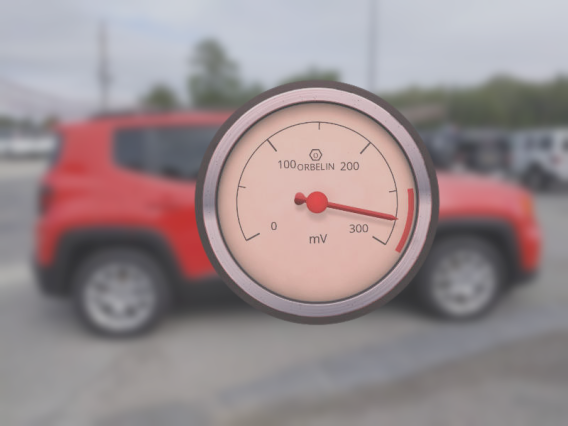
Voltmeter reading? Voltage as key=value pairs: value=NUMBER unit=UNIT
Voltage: value=275 unit=mV
